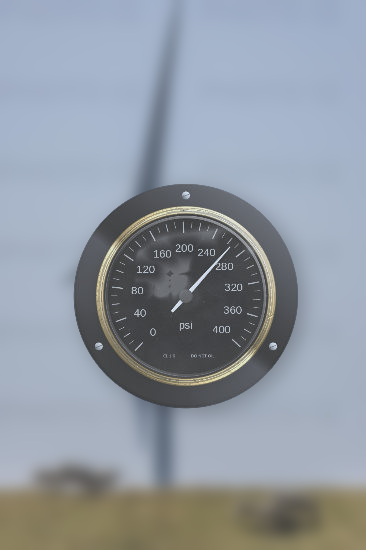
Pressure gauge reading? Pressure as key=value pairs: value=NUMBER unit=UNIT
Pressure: value=265 unit=psi
